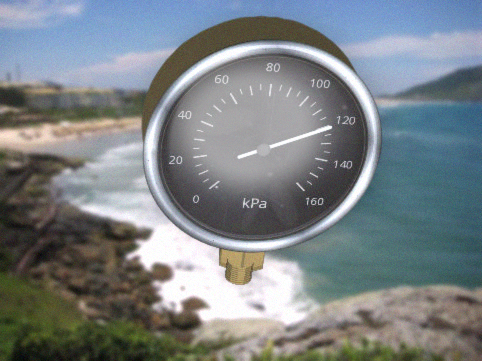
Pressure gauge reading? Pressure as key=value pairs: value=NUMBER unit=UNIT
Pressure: value=120 unit=kPa
